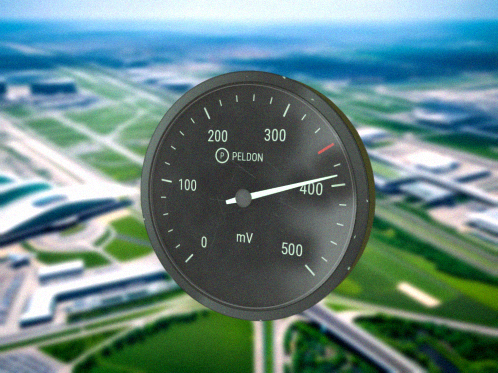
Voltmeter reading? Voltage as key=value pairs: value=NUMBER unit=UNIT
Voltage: value=390 unit=mV
